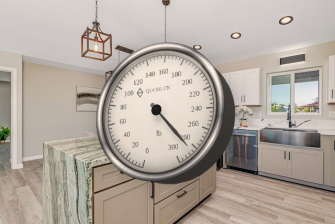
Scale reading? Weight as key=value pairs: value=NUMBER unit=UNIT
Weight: value=284 unit=lb
